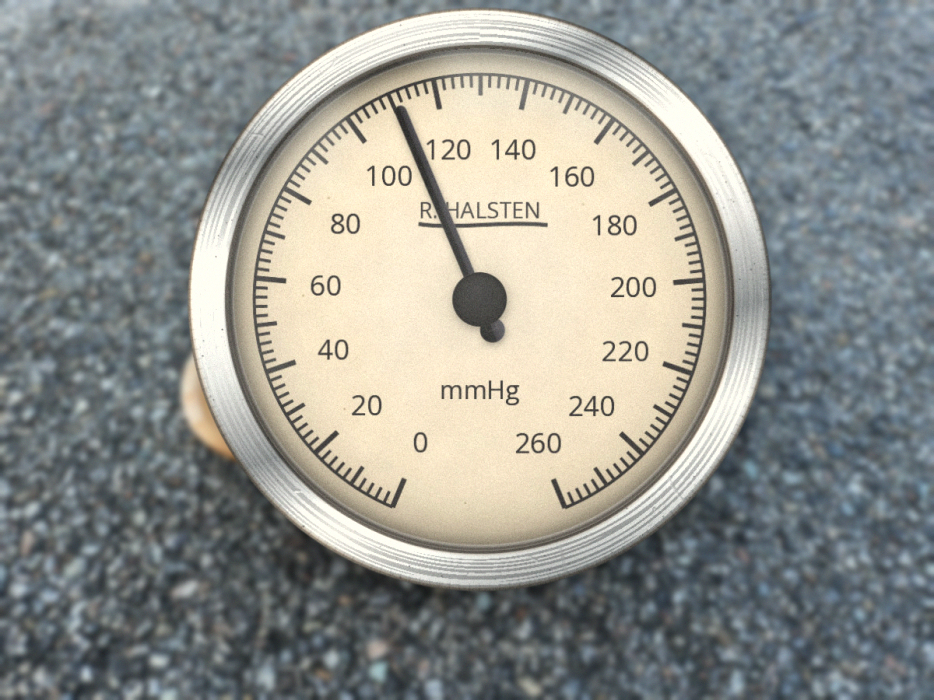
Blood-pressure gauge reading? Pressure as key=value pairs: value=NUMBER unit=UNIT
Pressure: value=111 unit=mmHg
